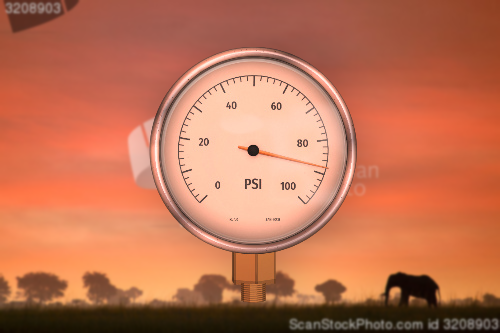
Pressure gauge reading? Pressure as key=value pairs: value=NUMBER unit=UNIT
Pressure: value=88 unit=psi
